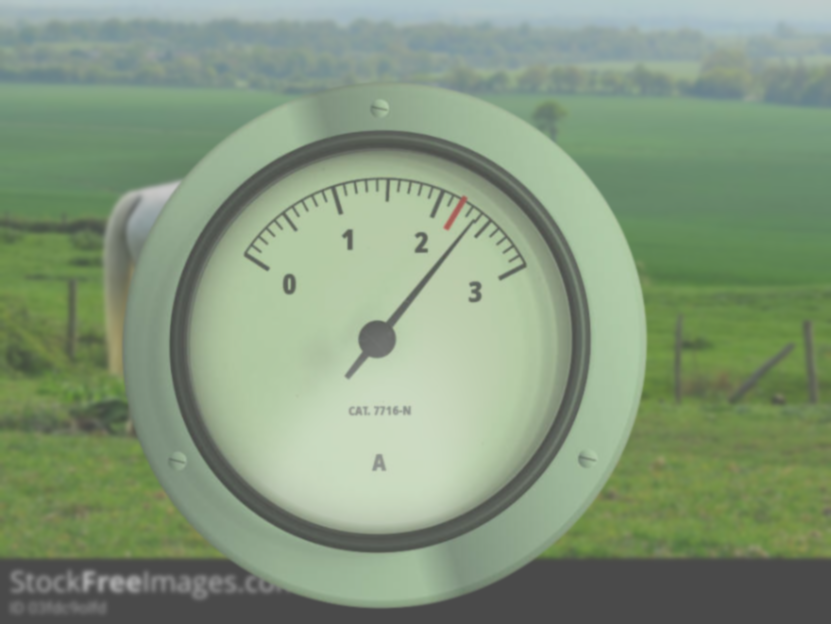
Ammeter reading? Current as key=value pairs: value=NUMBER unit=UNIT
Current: value=2.4 unit=A
